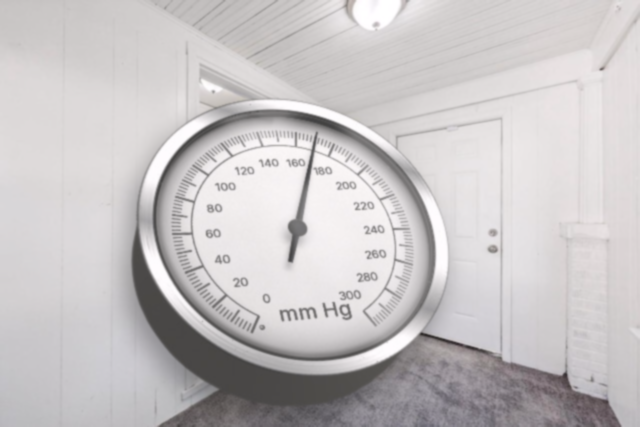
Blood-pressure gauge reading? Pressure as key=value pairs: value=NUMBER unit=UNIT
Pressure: value=170 unit=mmHg
